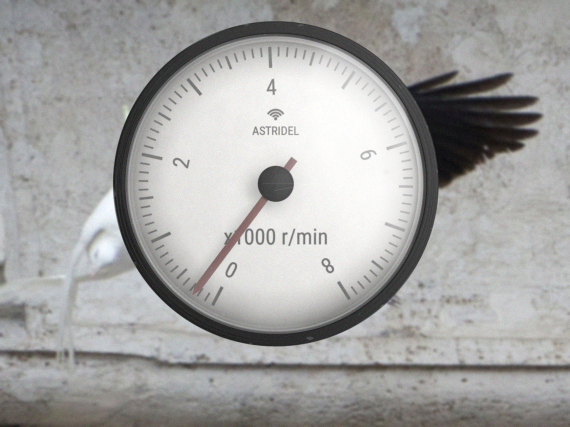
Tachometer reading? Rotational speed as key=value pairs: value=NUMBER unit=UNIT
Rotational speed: value=250 unit=rpm
